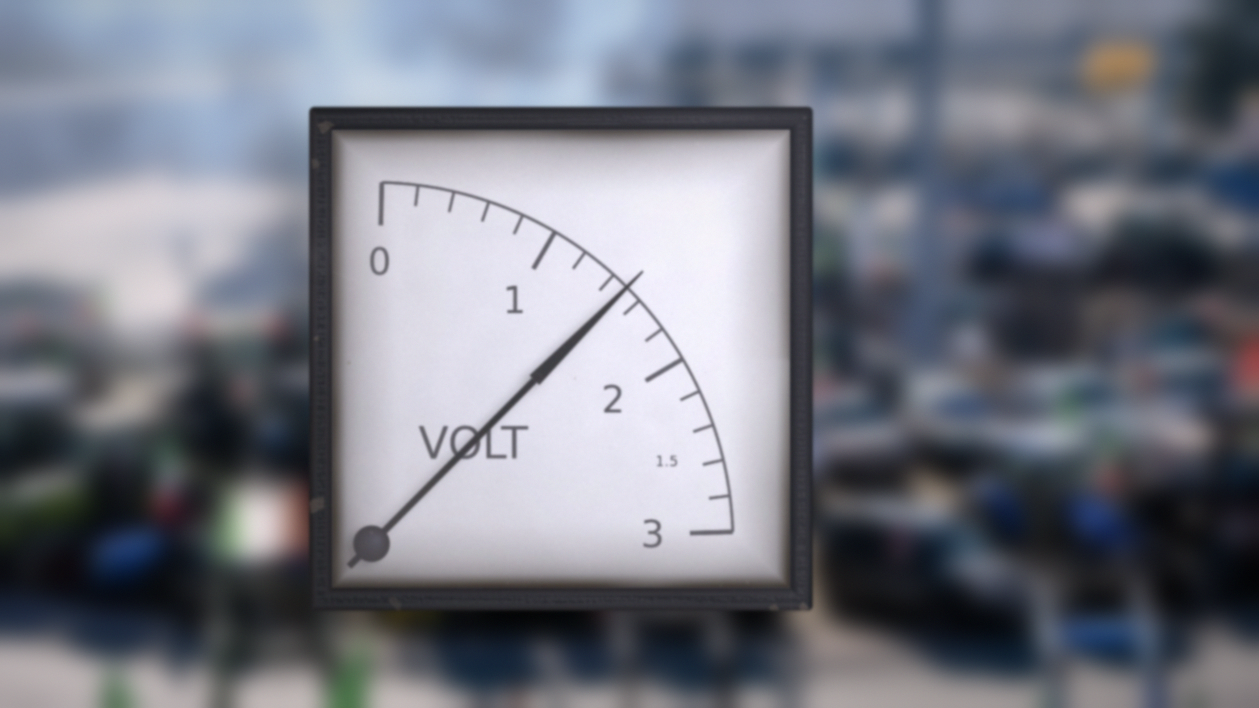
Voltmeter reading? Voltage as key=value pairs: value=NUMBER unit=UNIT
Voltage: value=1.5 unit=V
